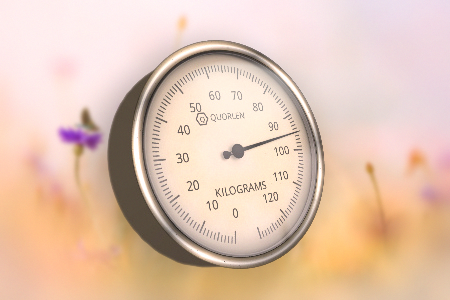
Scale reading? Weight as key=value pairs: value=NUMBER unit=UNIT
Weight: value=95 unit=kg
